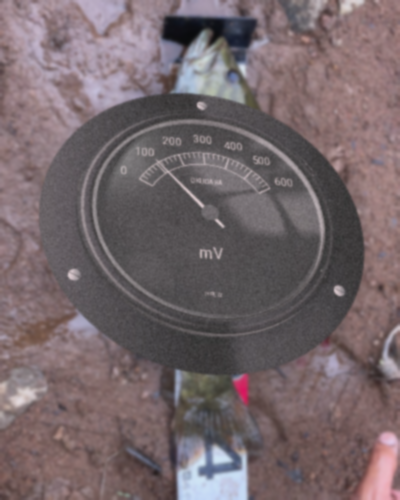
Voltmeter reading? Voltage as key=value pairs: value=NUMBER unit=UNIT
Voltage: value=100 unit=mV
